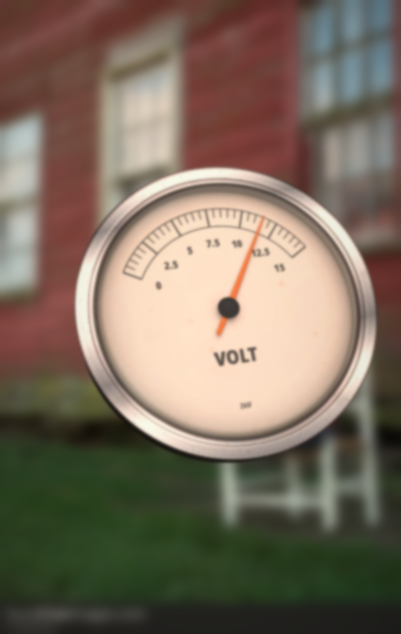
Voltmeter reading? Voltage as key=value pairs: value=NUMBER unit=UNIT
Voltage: value=11.5 unit=V
